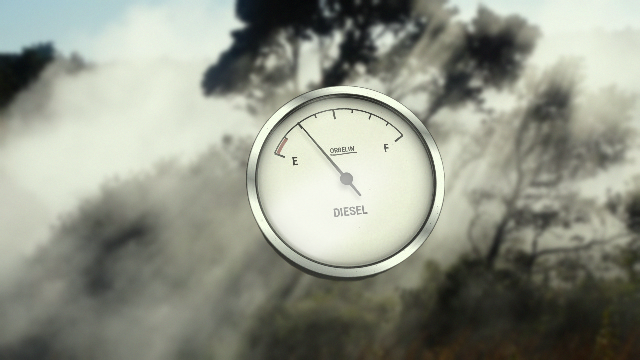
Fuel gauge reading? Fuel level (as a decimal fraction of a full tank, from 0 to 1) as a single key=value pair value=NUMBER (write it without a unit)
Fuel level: value=0.25
